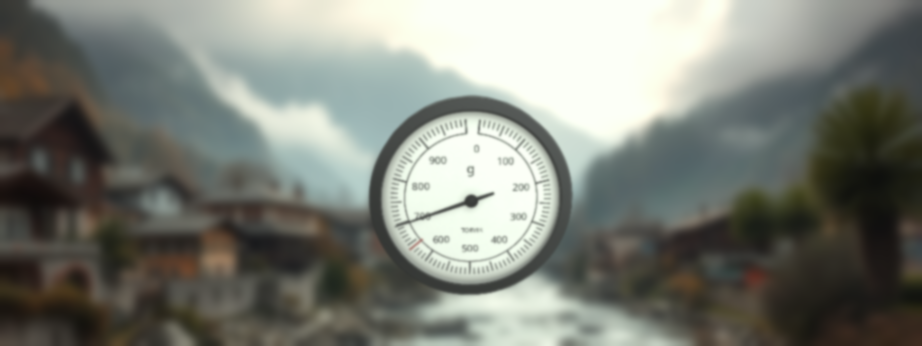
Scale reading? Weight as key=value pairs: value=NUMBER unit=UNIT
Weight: value=700 unit=g
